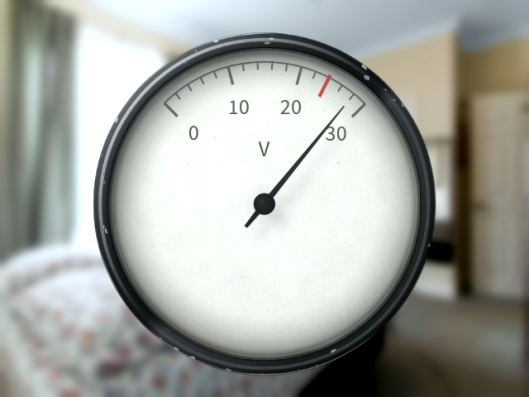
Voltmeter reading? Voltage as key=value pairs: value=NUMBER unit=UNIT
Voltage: value=28 unit=V
